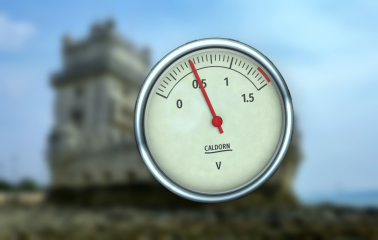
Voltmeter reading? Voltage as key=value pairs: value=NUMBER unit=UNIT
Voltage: value=0.5 unit=V
